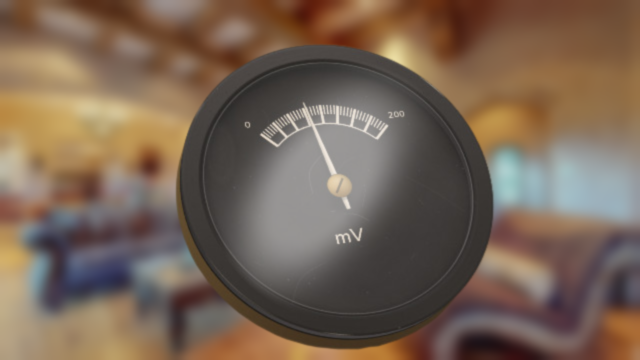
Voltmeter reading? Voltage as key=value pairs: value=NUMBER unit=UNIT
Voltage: value=75 unit=mV
